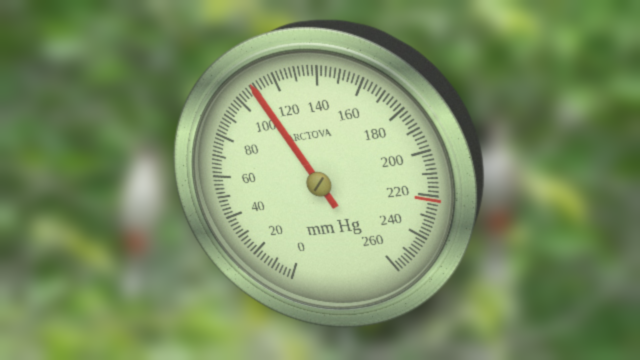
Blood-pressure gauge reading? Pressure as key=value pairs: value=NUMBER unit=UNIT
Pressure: value=110 unit=mmHg
